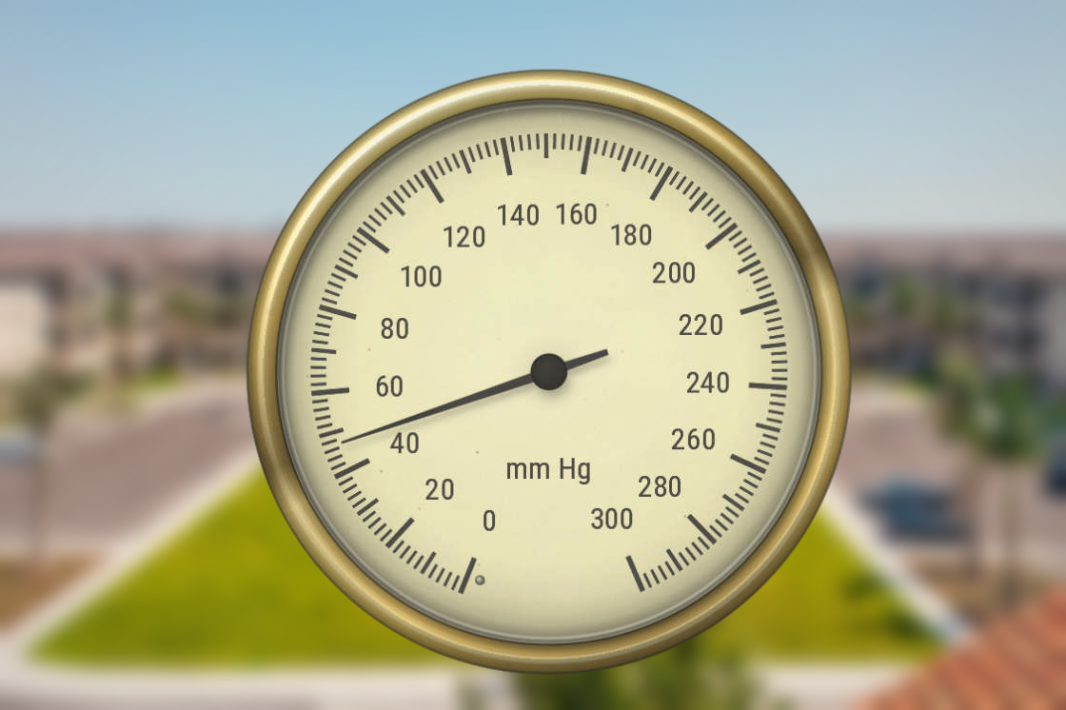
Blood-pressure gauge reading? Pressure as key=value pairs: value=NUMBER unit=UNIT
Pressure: value=47 unit=mmHg
